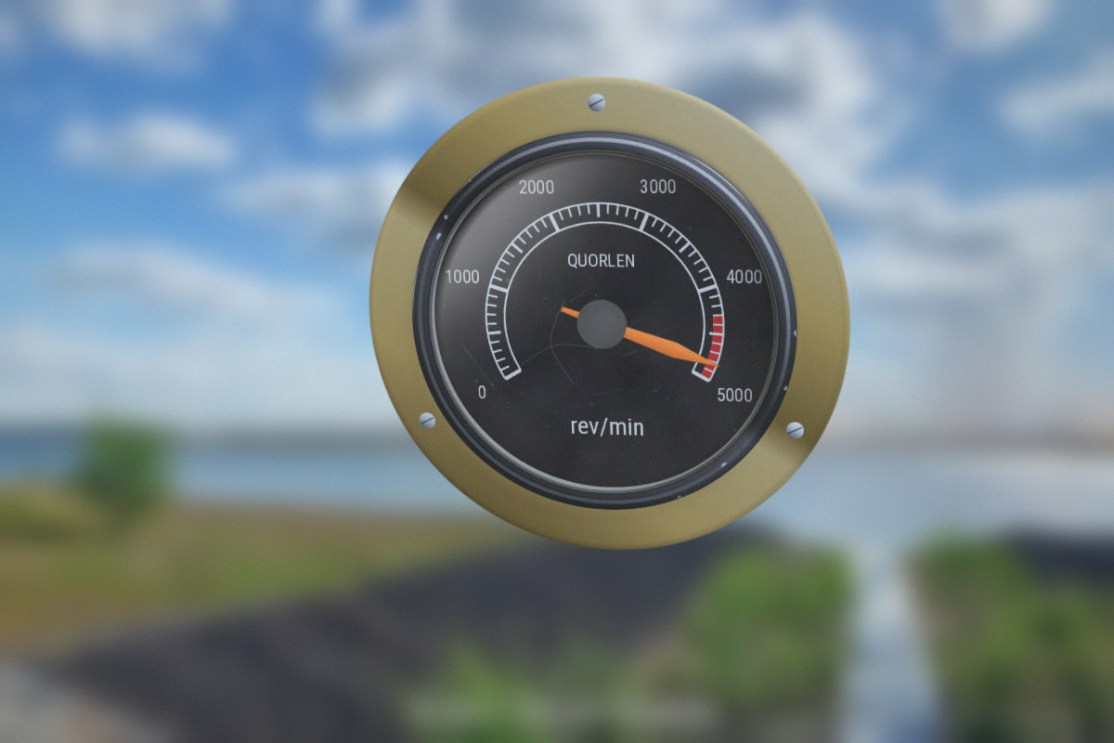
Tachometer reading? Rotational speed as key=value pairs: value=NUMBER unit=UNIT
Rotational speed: value=4800 unit=rpm
